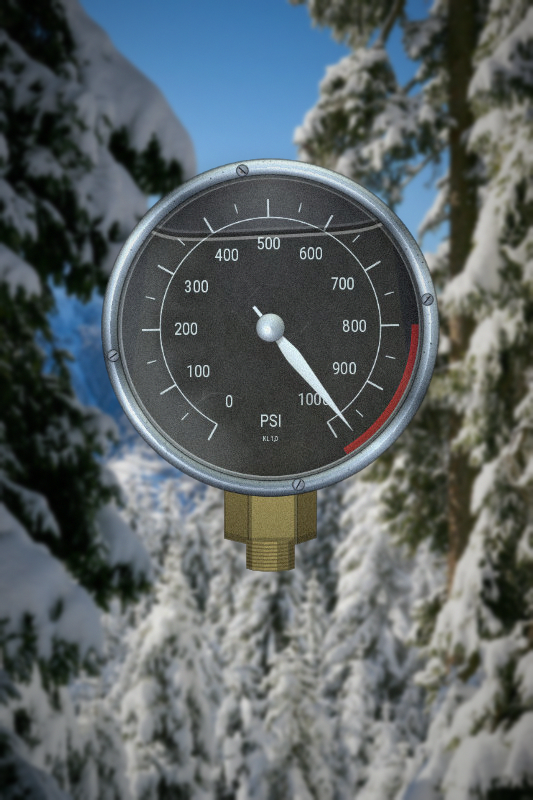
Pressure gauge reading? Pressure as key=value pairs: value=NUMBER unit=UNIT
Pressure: value=975 unit=psi
